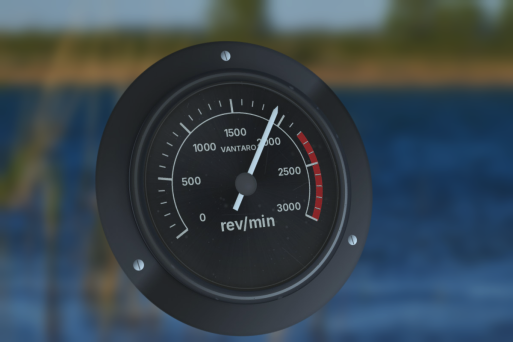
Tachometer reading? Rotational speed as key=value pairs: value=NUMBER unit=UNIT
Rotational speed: value=1900 unit=rpm
